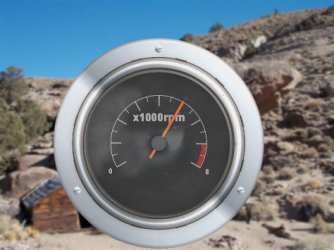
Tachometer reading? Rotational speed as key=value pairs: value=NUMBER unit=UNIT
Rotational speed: value=5000 unit=rpm
